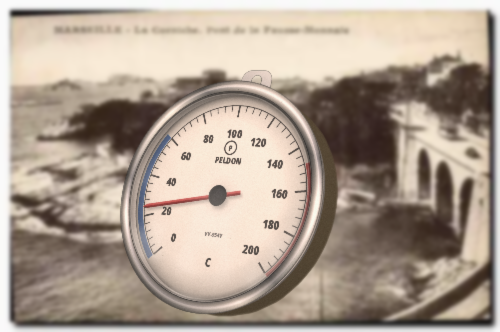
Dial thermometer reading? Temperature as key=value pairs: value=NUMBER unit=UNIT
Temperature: value=24 unit=°C
